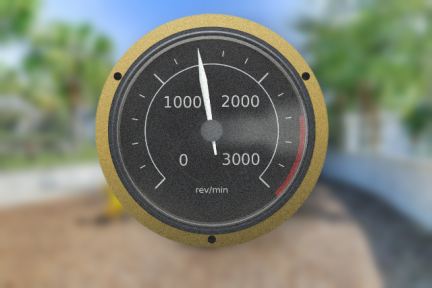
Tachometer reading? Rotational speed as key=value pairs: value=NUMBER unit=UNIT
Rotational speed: value=1400 unit=rpm
